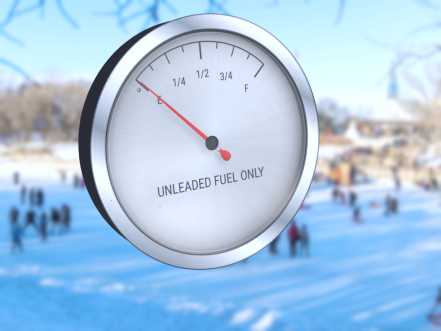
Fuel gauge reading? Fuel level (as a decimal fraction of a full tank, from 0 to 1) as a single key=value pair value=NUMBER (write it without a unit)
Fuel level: value=0
